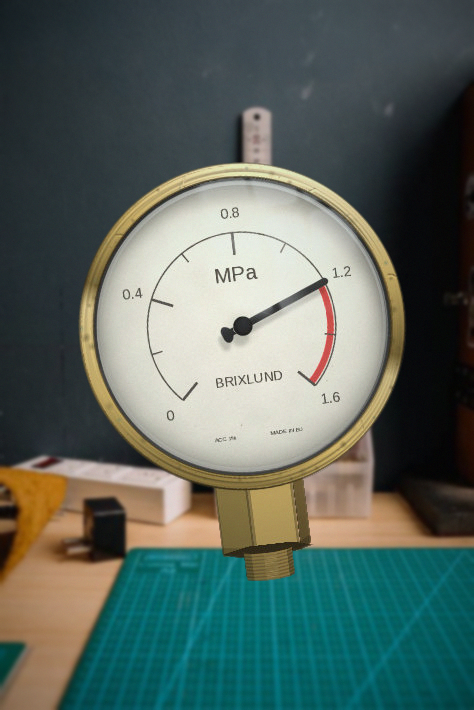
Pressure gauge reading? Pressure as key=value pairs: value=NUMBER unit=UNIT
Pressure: value=1.2 unit=MPa
